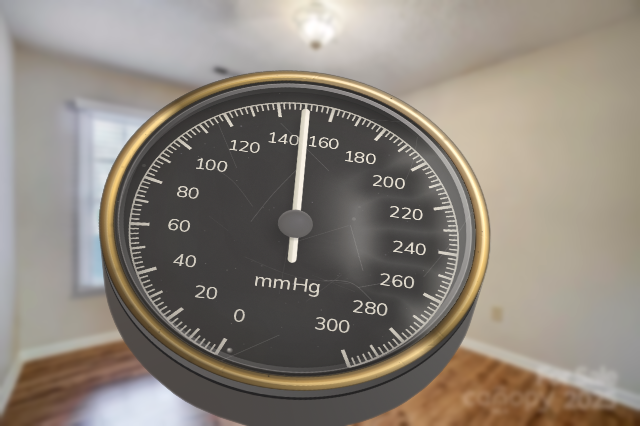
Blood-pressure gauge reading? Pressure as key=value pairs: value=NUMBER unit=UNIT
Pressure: value=150 unit=mmHg
